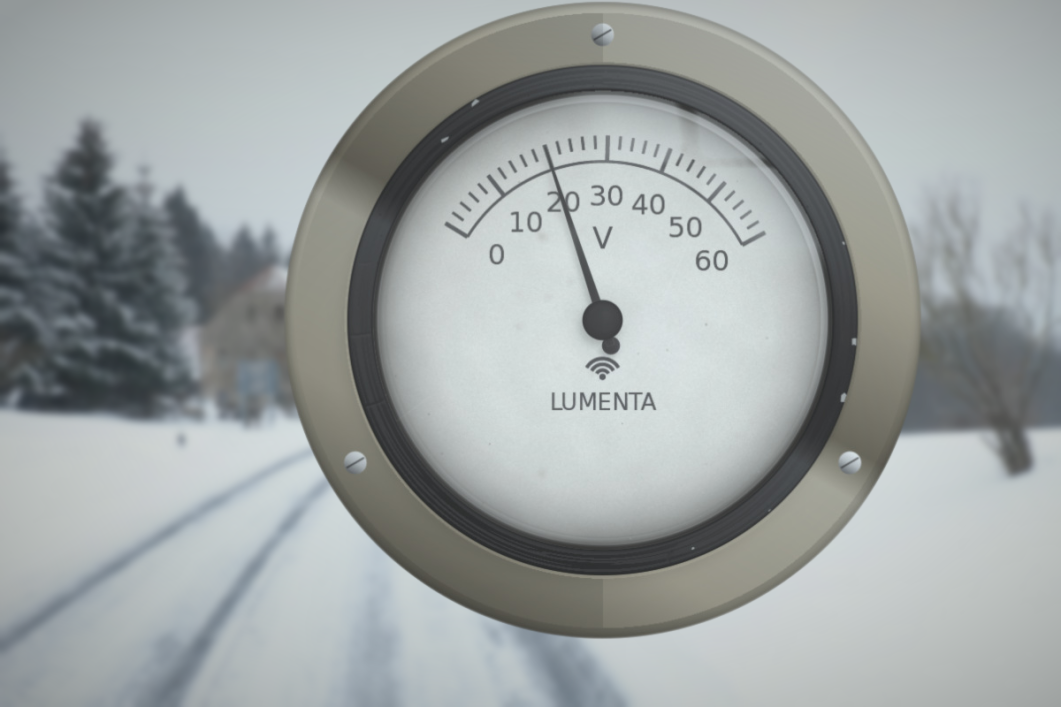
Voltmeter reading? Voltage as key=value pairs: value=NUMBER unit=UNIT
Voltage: value=20 unit=V
